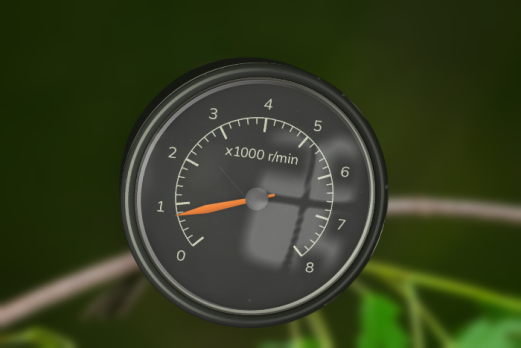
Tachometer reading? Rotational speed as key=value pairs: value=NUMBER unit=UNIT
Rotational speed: value=800 unit=rpm
